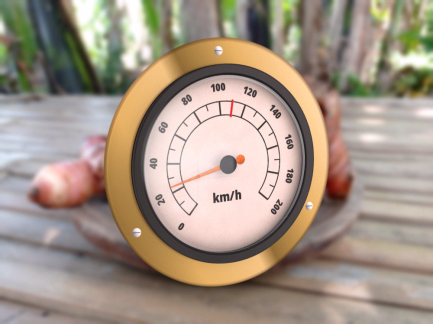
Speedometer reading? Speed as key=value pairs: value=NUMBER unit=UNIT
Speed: value=25 unit=km/h
